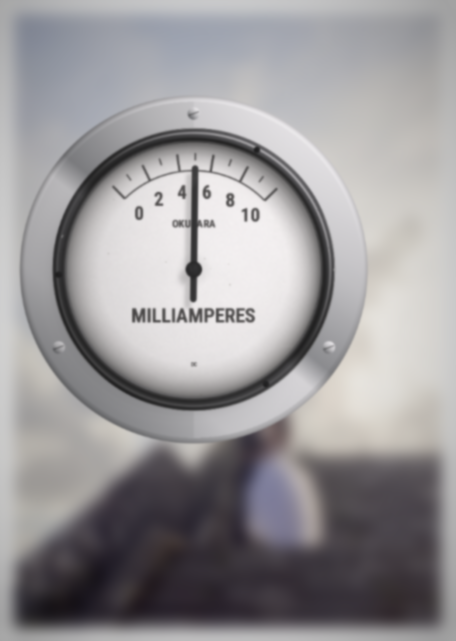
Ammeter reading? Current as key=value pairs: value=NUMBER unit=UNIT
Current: value=5 unit=mA
